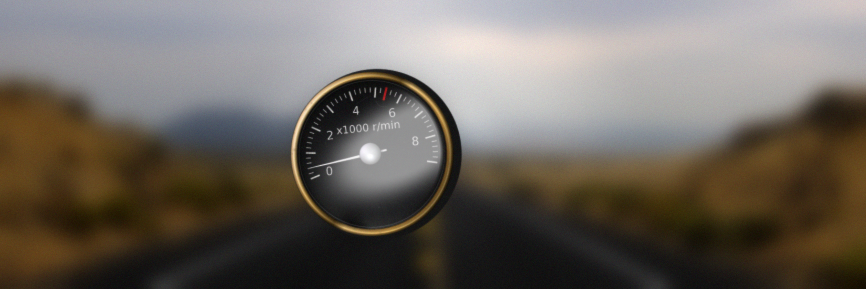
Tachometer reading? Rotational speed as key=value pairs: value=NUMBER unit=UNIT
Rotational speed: value=400 unit=rpm
